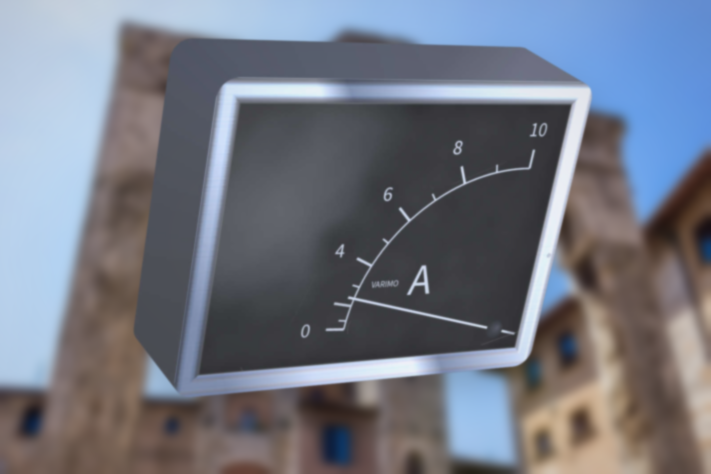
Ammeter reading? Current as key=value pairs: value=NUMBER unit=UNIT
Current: value=2.5 unit=A
